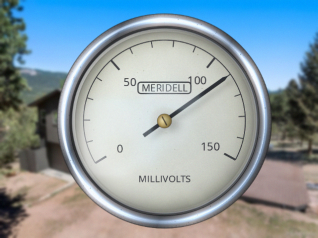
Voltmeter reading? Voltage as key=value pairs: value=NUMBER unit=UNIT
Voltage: value=110 unit=mV
